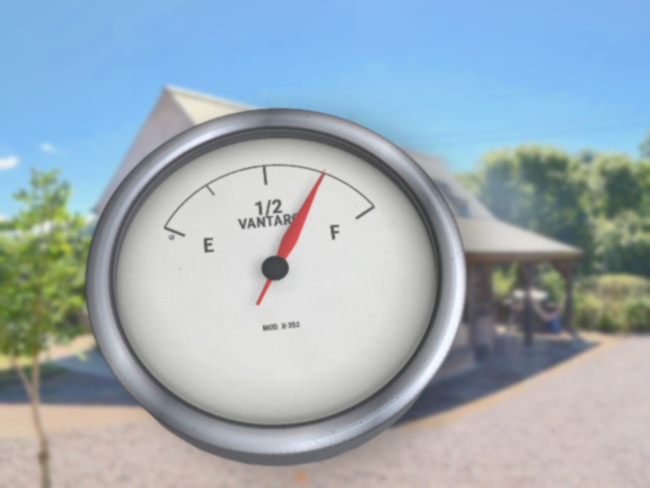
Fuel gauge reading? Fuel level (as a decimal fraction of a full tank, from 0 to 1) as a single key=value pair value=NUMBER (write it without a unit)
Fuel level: value=0.75
